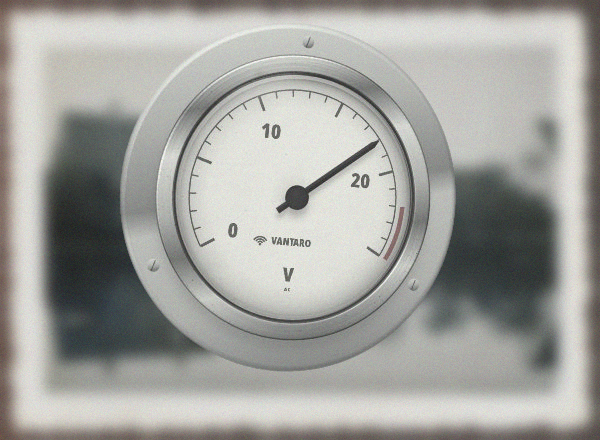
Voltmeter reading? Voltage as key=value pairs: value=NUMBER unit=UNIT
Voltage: value=18 unit=V
